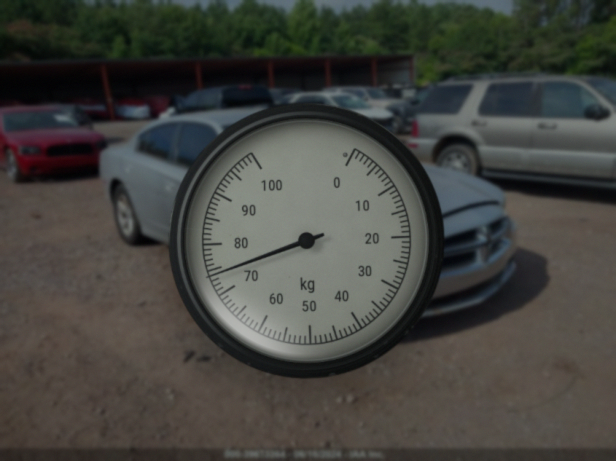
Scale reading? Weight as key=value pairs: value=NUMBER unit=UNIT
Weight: value=74 unit=kg
